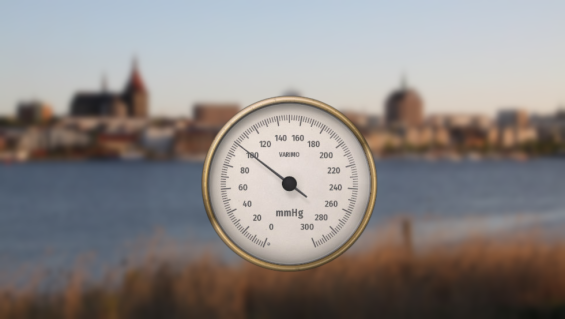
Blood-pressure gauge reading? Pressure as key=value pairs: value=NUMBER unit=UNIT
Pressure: value=100 unit=mmHg
